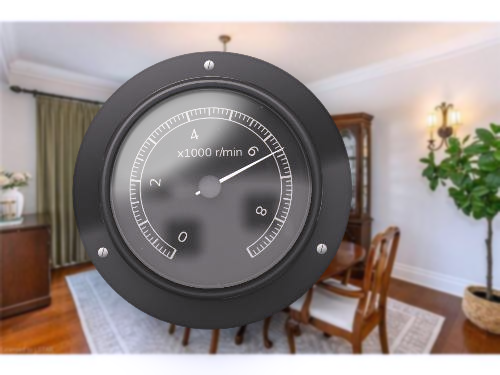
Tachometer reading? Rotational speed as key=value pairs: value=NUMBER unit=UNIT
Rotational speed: value=6400 unit=rpm
